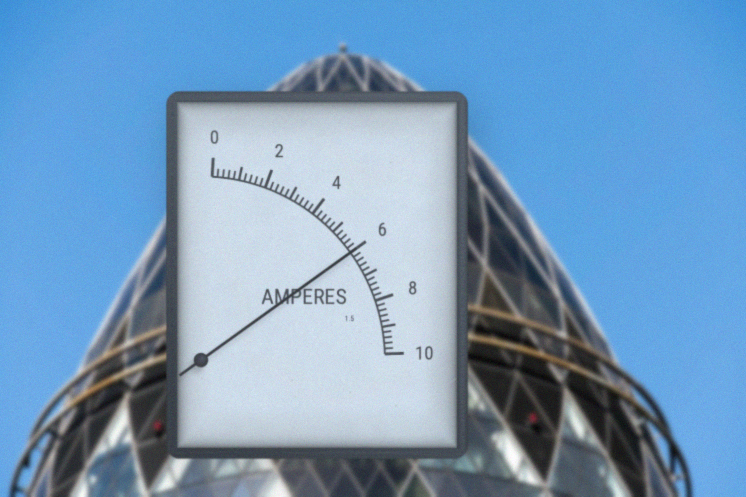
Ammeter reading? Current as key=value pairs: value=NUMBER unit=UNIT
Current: value=6 unit=A
